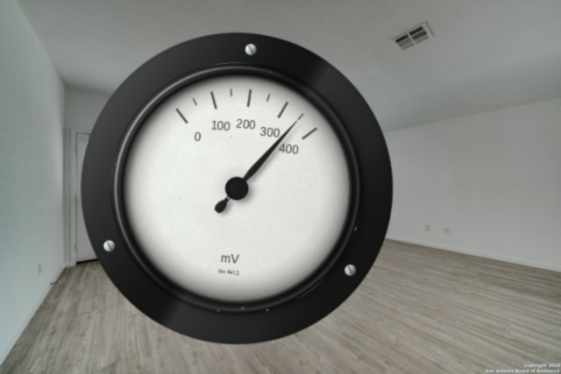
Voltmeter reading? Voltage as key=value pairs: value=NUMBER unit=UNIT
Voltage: value=350 unit=mV
